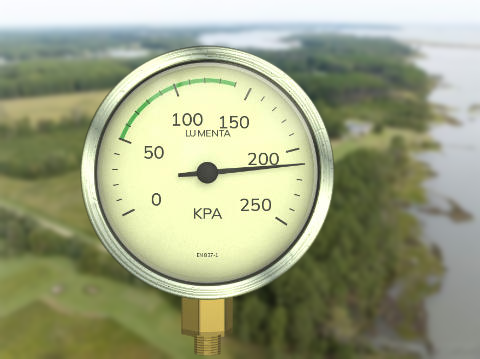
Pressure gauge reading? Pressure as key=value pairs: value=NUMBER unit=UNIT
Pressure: value=210 unit=kPa
